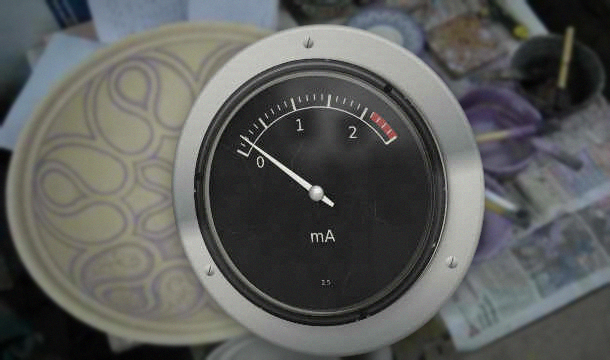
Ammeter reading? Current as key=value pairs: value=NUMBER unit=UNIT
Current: value=0.2 unit=mA
